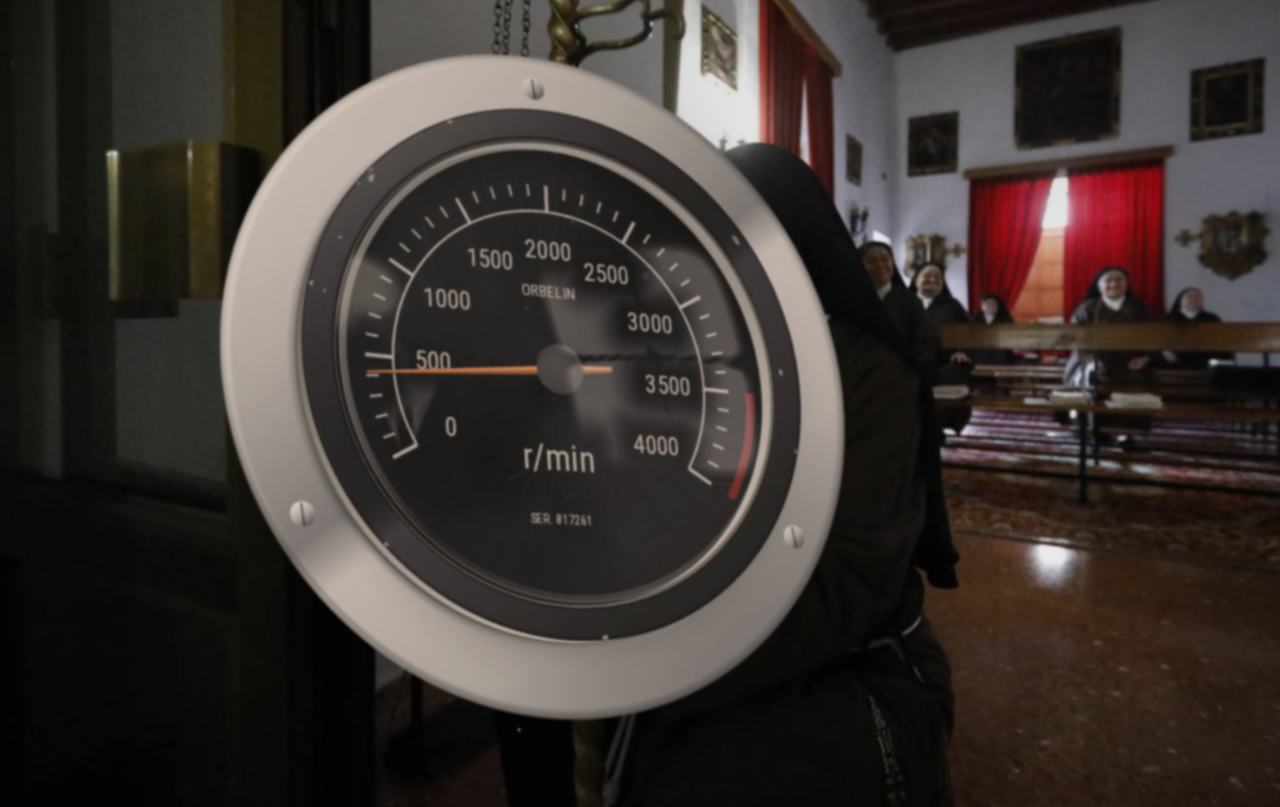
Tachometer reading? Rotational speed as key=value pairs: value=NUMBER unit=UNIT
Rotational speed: value=400 unit=rpm
